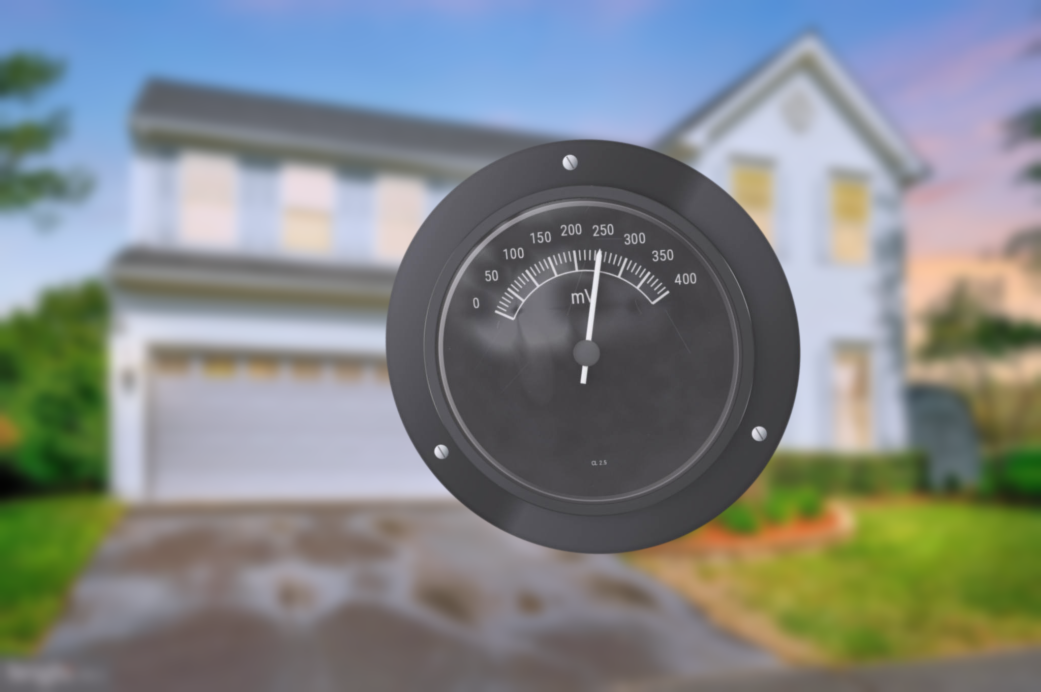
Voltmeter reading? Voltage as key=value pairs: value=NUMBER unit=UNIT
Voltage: value=250 unit=mV
